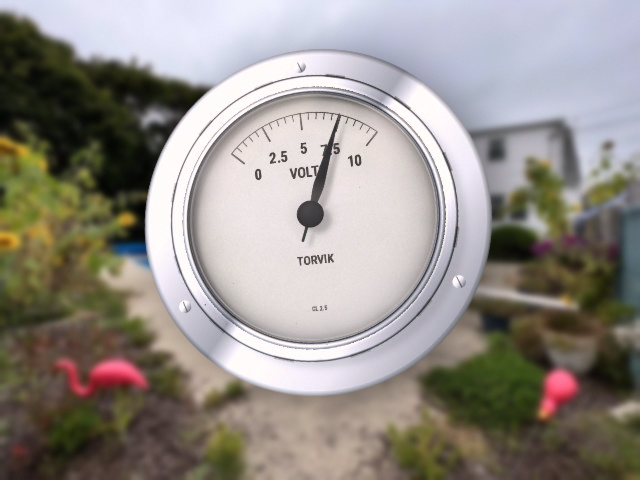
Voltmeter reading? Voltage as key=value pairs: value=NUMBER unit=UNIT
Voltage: value=7.5 unit=V
